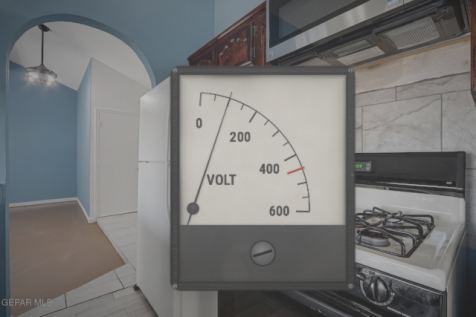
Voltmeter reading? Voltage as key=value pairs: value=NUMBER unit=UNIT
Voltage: value=100 unit=V
